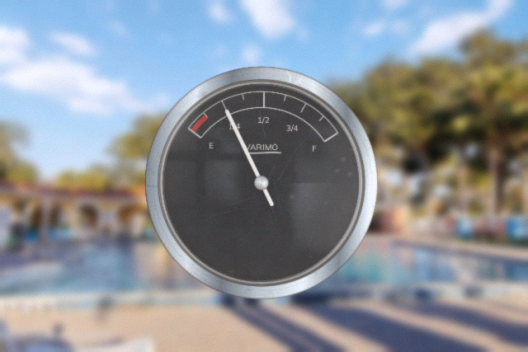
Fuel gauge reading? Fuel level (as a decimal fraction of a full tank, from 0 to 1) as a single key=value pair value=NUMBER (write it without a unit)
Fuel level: value=0.25
